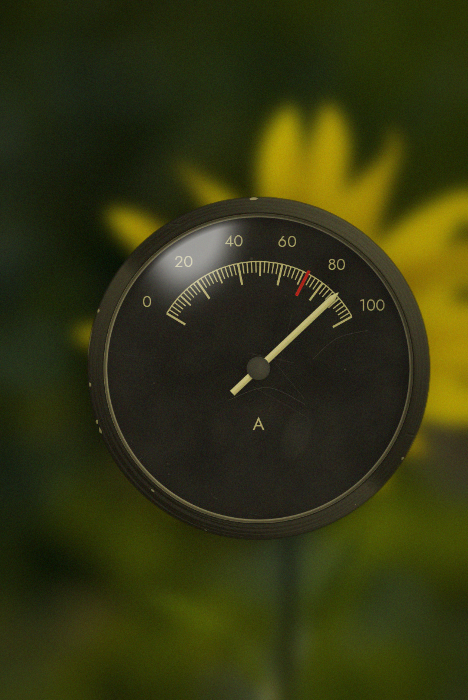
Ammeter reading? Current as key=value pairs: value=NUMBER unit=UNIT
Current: value=88 unit=A
